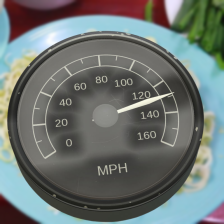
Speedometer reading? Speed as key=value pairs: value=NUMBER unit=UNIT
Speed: value=130 unit=mph
